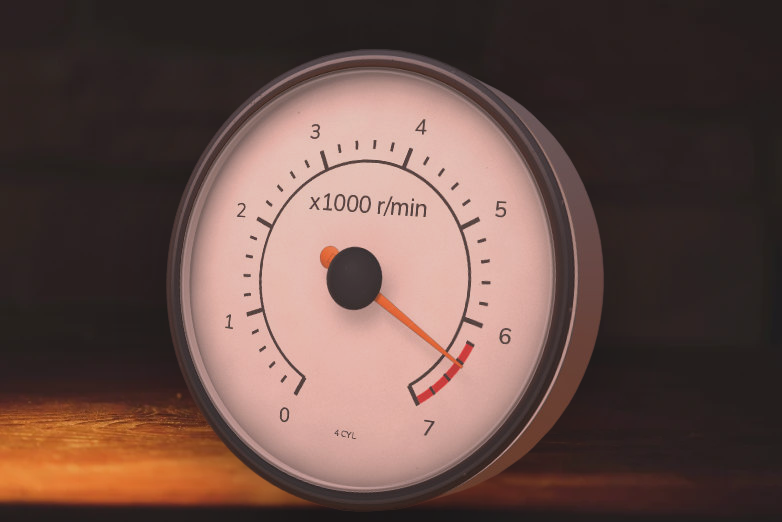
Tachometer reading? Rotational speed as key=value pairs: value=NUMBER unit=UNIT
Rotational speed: value=6400 unit=rpm
